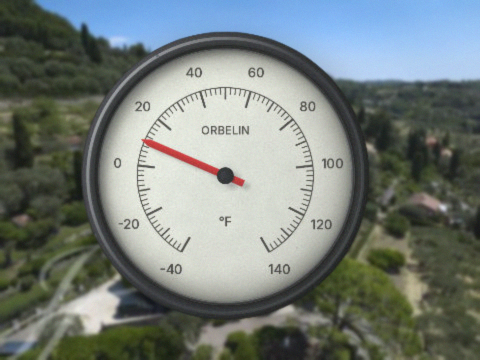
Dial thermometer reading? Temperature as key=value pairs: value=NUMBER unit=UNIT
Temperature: value=10 unit=°F
